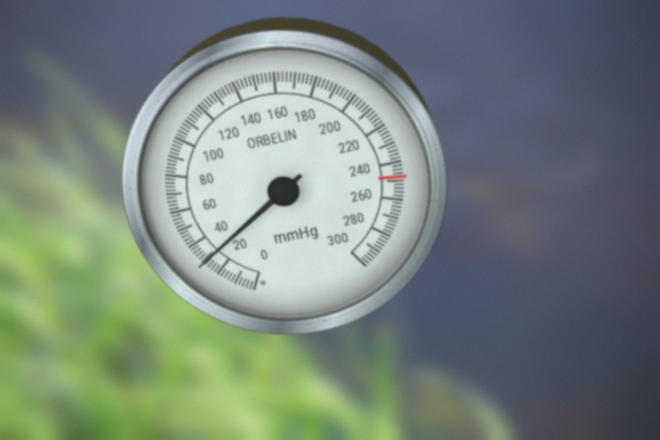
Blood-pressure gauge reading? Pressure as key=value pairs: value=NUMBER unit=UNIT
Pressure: value=30 unit=mmHg
